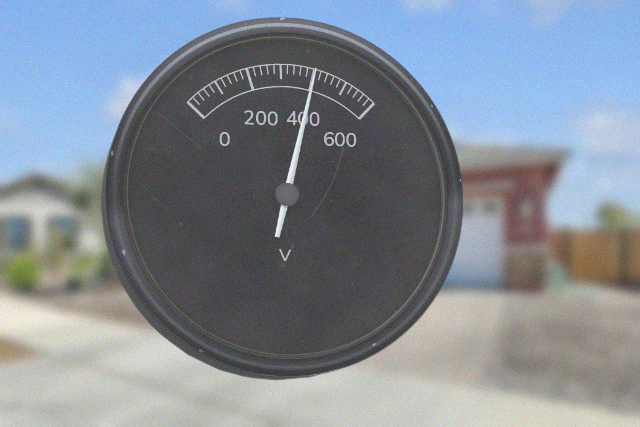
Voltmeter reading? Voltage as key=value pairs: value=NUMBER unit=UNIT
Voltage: value=400 unit=V
